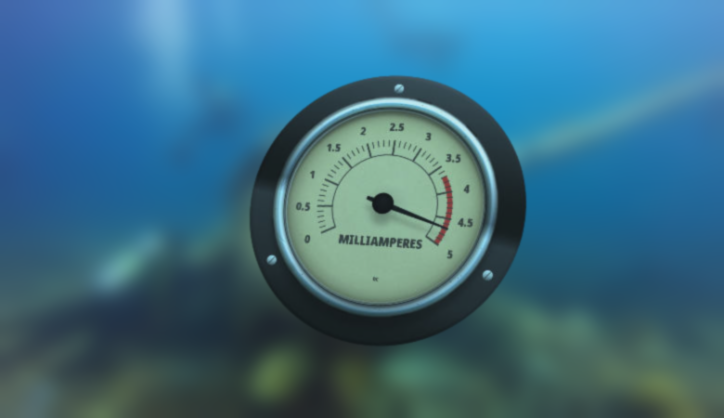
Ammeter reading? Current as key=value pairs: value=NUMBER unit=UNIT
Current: value=4.7 unit=mA
